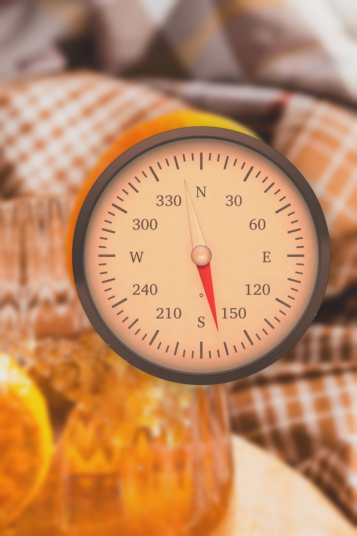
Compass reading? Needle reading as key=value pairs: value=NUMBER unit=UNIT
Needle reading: value=167.5 unit=°
